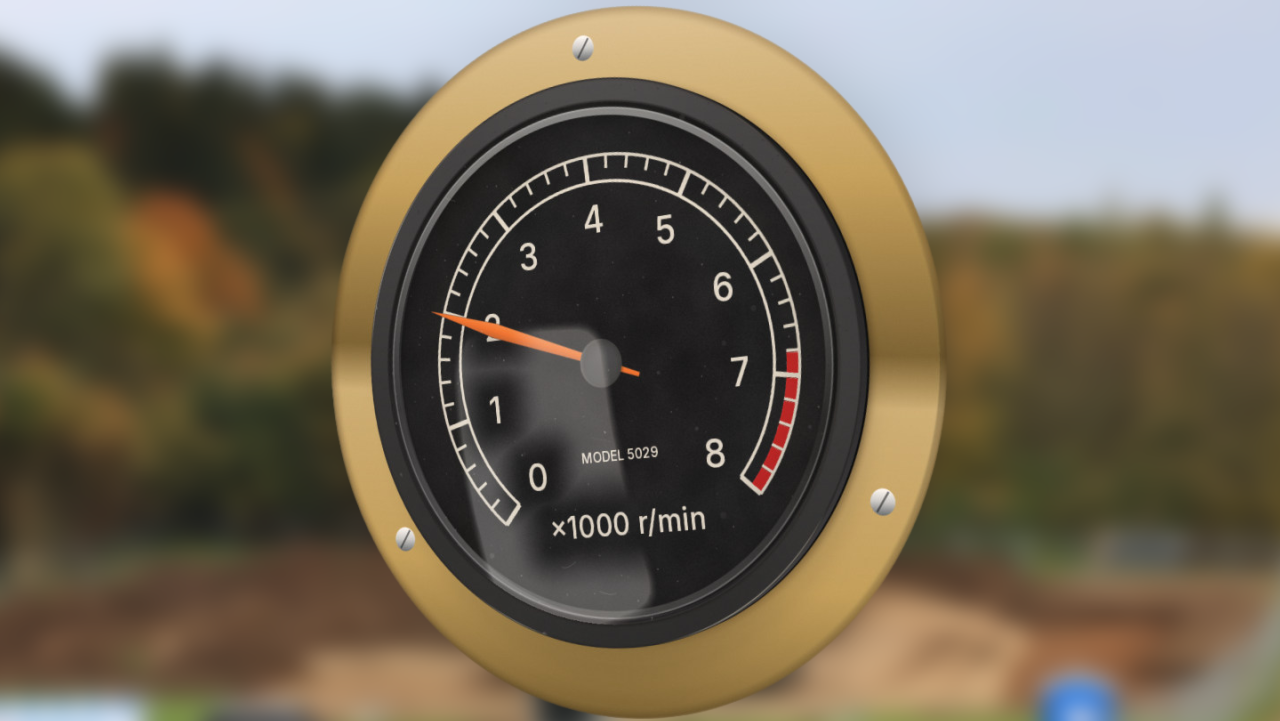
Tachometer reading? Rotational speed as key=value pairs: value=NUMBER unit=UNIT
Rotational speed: value=2000 unit=rpm
